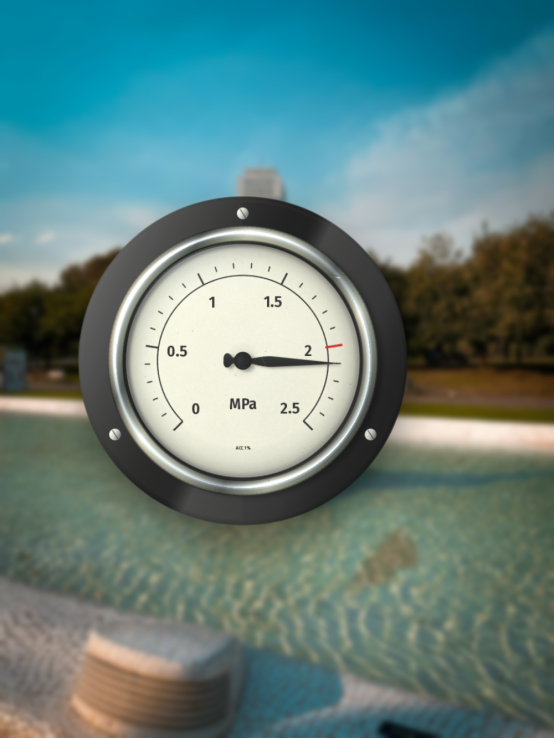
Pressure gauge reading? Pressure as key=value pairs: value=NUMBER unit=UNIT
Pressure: value=2.1 unit=MPa
